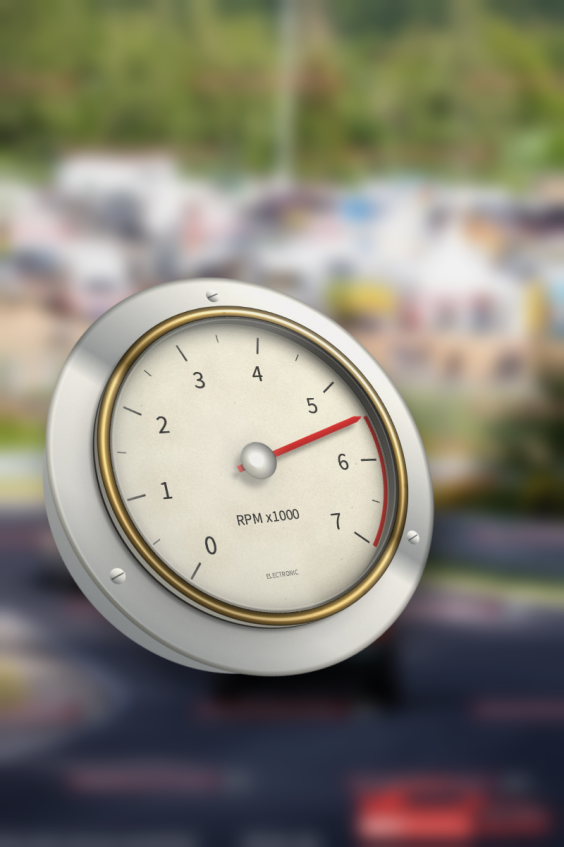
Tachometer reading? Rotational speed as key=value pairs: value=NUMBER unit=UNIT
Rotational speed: value=5500 unit=rpm
